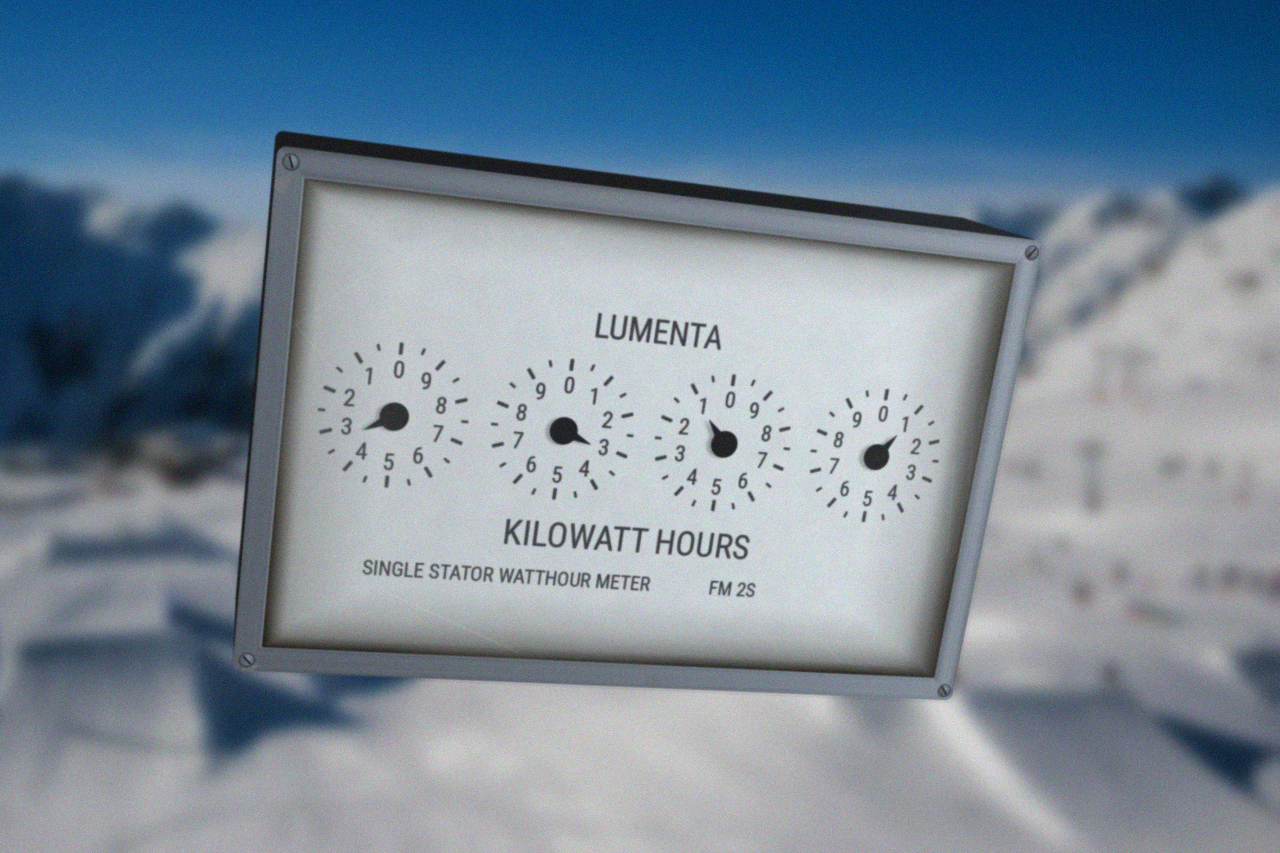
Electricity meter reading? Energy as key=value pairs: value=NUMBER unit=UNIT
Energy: value=3311 unit=kWh
